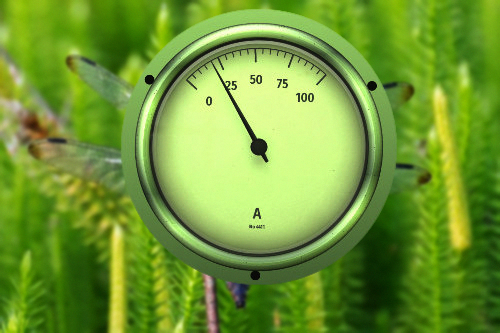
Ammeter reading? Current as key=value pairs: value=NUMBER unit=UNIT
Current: value=20 unit=A
